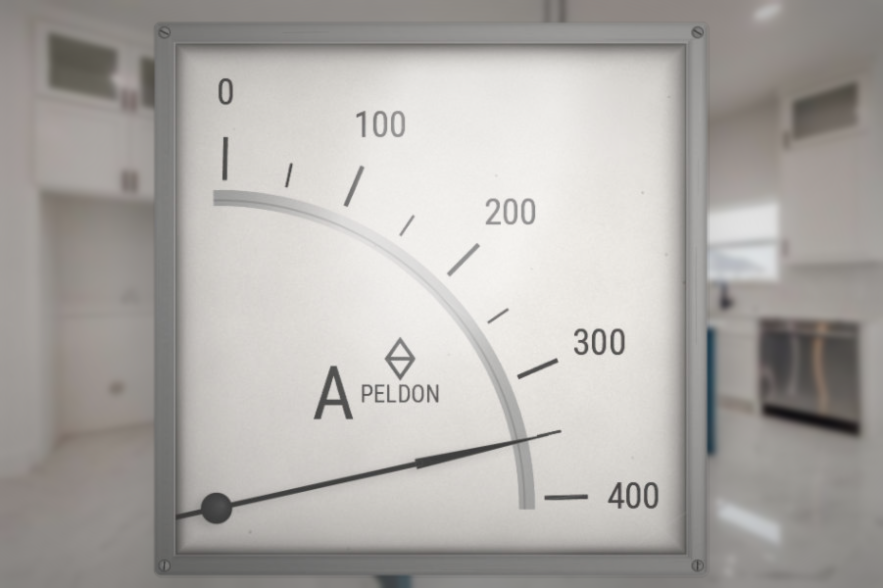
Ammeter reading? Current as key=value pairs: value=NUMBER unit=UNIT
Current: value=350 unit=A
